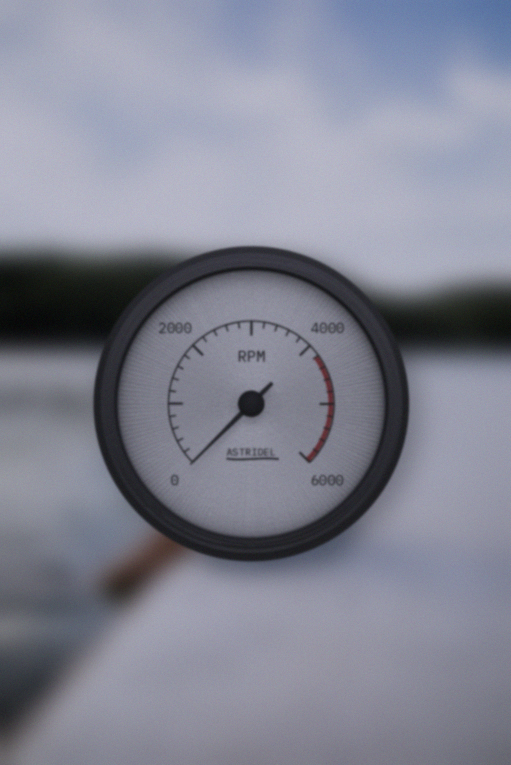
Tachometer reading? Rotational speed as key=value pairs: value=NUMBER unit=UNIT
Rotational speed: value=0 unit=rpm
